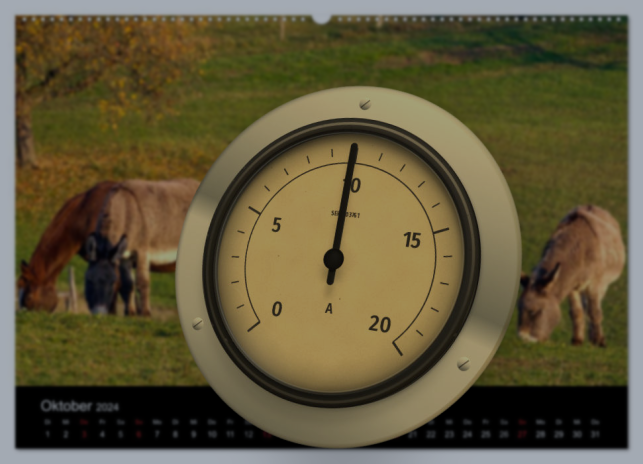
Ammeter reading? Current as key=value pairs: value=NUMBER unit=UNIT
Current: value=10 unit=A
